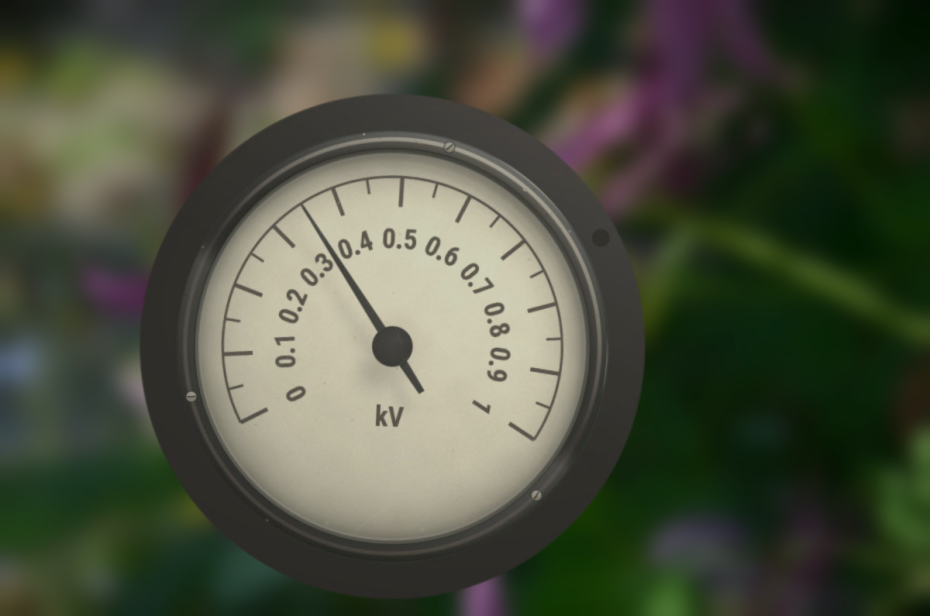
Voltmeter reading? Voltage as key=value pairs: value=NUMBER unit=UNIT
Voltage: value=0.35 unit=kV
